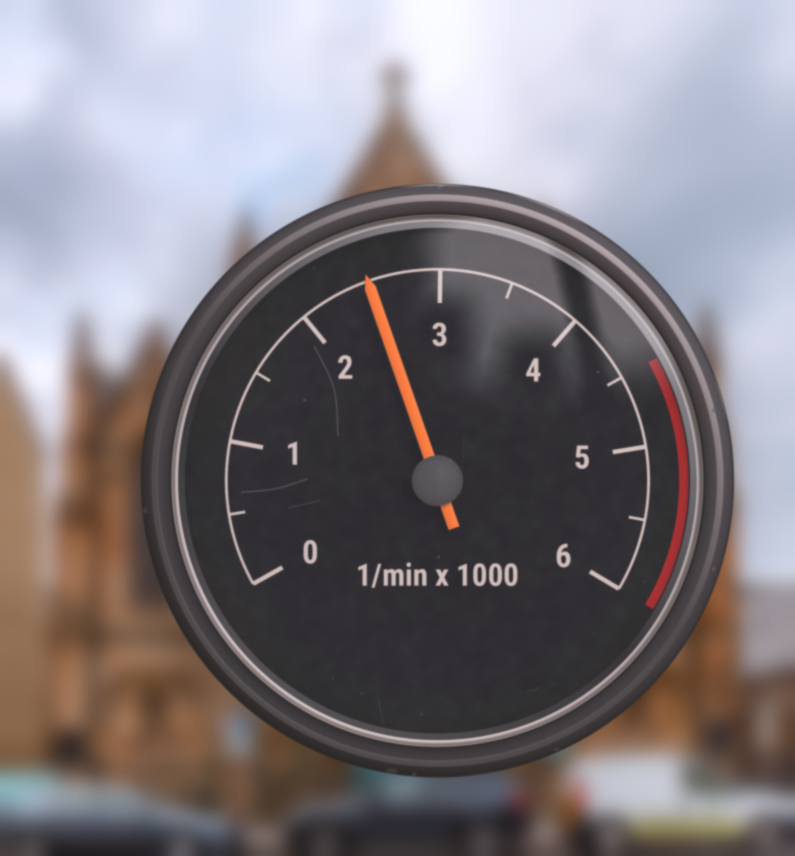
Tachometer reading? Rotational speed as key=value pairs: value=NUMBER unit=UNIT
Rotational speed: value=2500 unit=rpm
